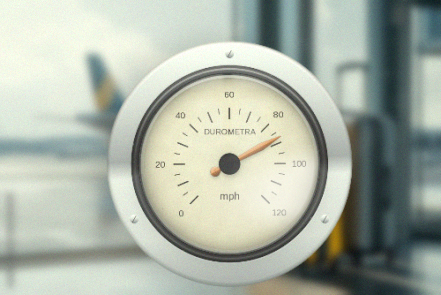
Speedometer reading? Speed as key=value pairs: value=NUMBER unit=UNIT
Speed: value=87.5 unit=mph
